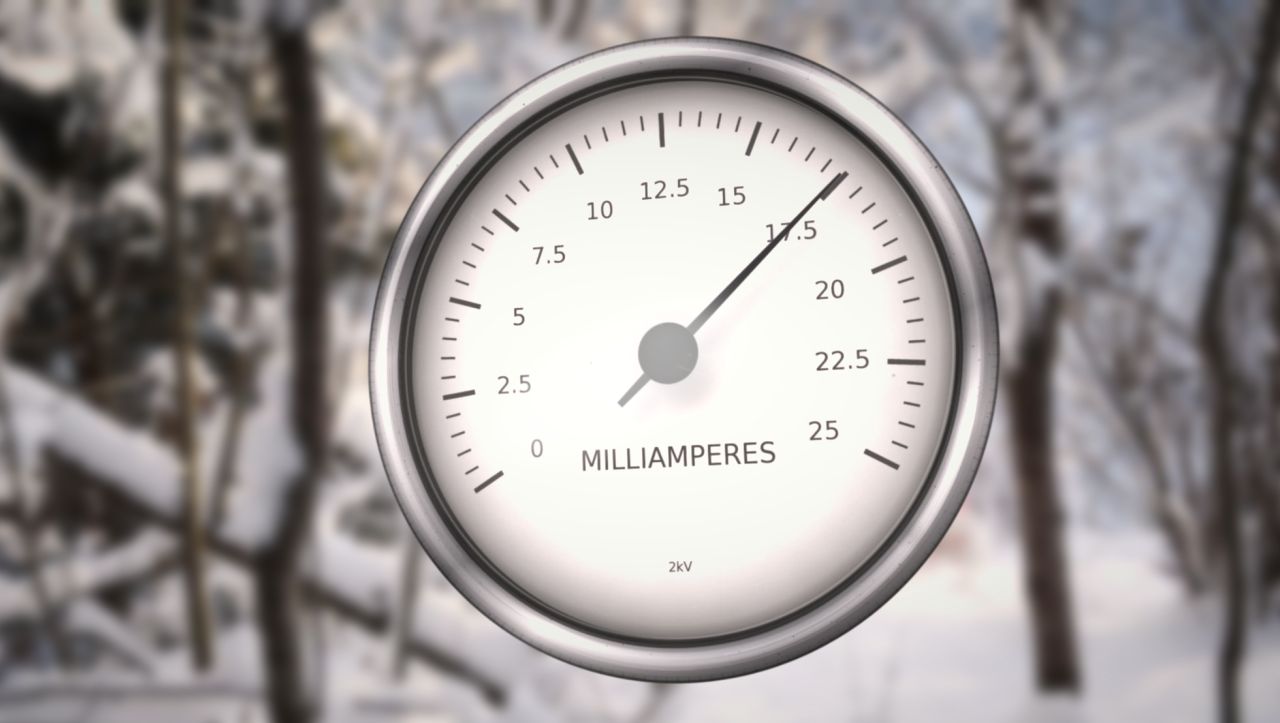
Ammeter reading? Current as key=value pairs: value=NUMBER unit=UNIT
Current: value=17.5 unit=mA
